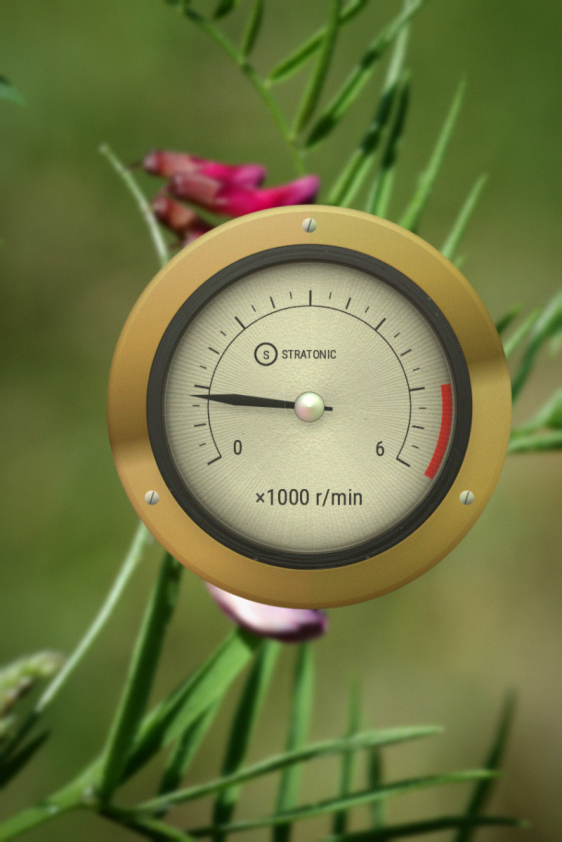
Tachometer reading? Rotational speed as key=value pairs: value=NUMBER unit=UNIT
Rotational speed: value=875 unit=rpm
